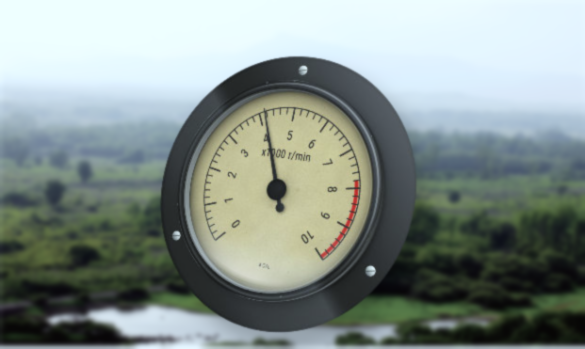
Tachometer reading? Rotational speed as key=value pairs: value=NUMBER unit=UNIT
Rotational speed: value=4200 unit=rpm
